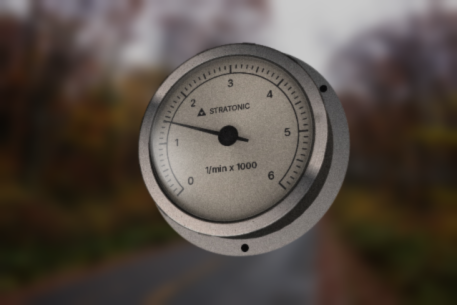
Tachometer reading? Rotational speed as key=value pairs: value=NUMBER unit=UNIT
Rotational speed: value=1400 unit=rpm
